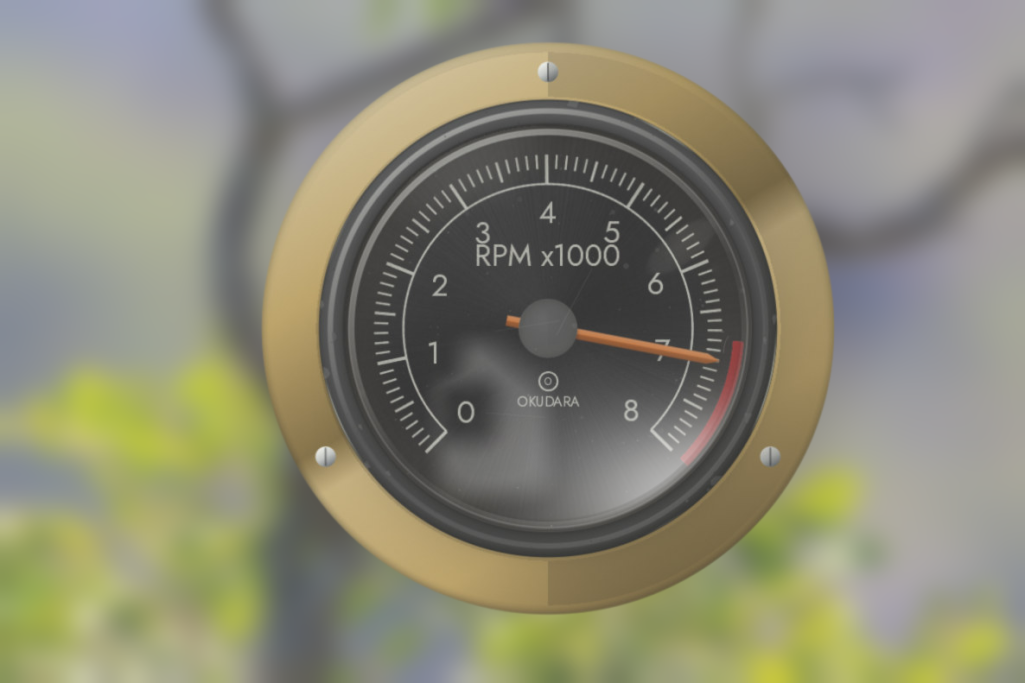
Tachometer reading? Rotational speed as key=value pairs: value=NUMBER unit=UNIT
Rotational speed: value=7000 unit=rpm
